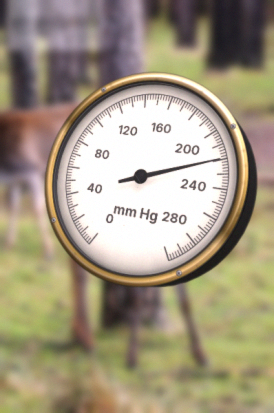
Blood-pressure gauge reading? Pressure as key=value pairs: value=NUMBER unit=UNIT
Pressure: value=220 unit=mmHg
